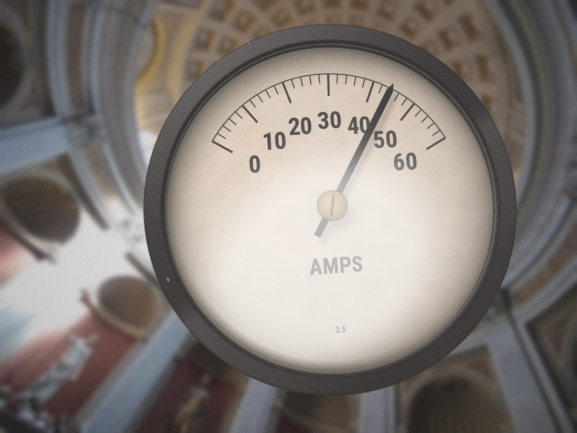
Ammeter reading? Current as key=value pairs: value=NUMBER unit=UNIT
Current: value=44 unit=A
